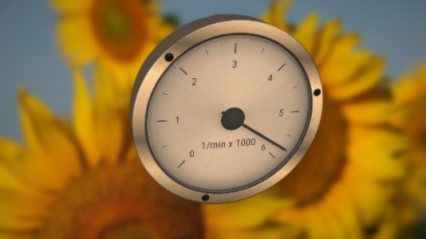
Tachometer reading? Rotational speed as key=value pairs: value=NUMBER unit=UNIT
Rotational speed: value=5750 unit=rpm
